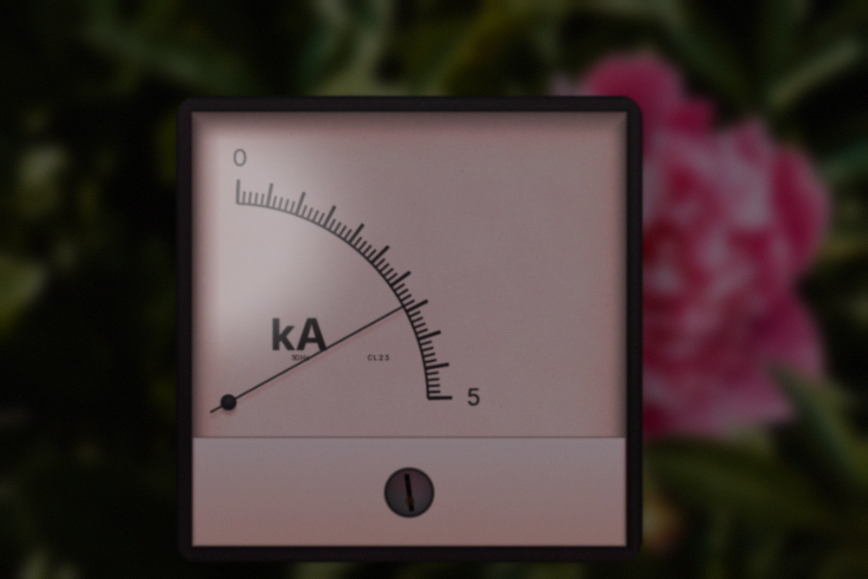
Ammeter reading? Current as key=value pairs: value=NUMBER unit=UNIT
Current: value=3.4 unit=kA
